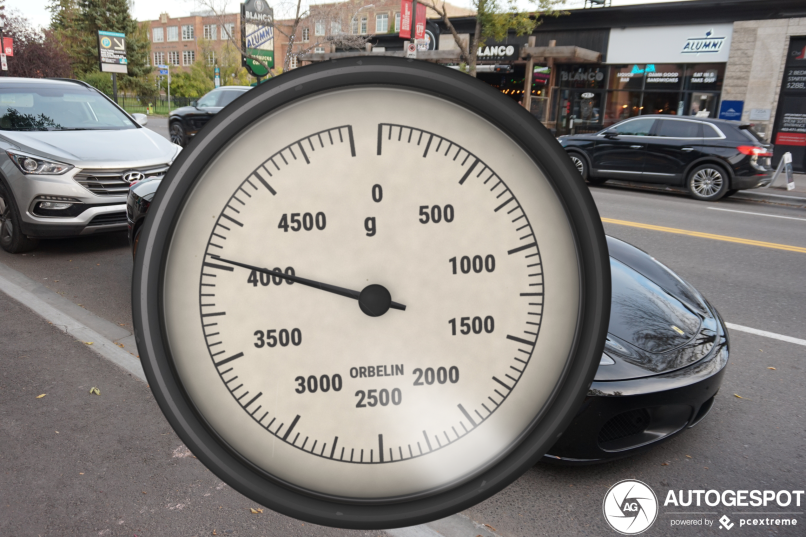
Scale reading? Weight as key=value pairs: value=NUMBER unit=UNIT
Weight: value=4050 unit=g
